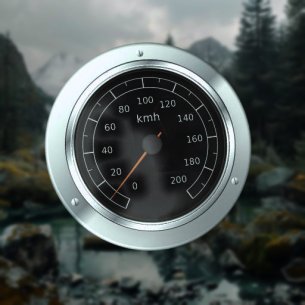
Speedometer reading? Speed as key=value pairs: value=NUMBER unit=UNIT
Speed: value=10 unit=km/h
